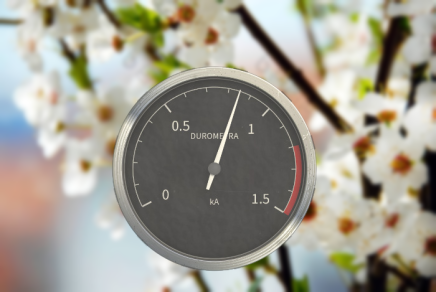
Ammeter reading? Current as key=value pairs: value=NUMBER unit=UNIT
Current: value=0.85 unit=kA
